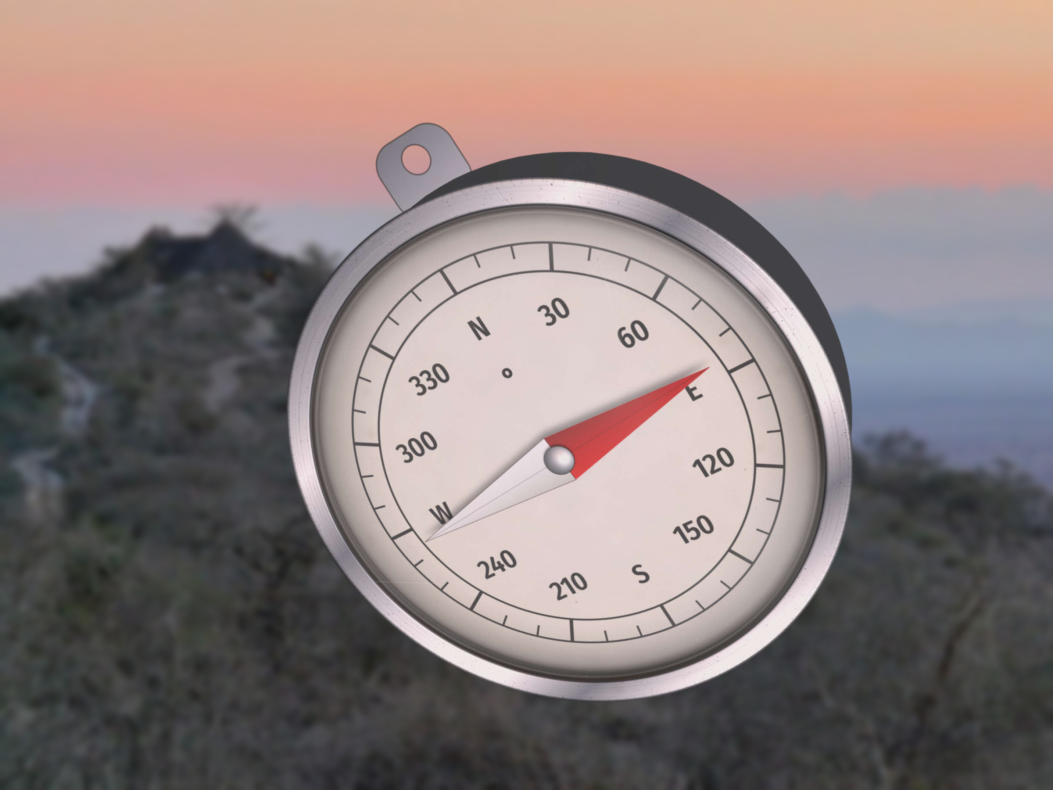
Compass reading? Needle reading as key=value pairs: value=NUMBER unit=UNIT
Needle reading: value=85 unit=°
